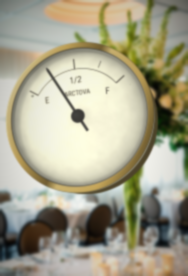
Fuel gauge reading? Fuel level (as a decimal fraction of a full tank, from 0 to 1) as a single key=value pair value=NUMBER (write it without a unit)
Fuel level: value=0.25
